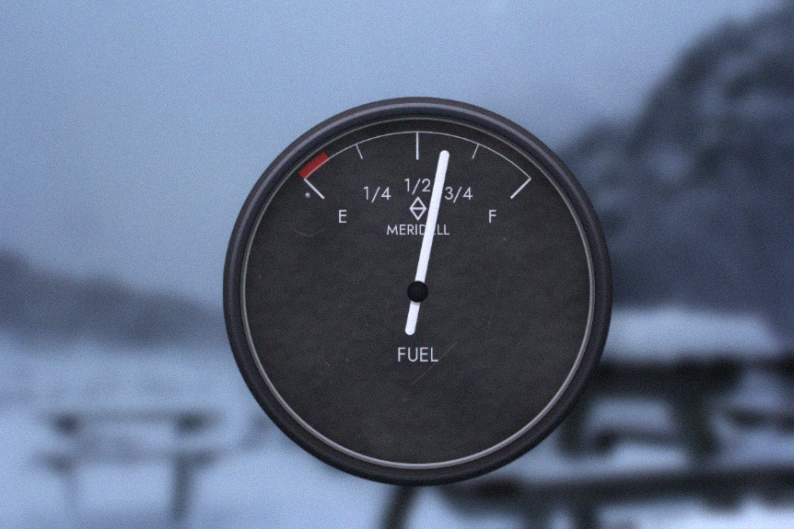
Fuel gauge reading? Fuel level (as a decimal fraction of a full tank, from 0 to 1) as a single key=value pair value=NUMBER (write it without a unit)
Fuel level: value=0.625
